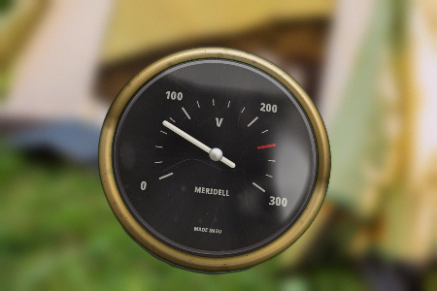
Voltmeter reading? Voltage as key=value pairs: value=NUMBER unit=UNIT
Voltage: value=70 unit=V
